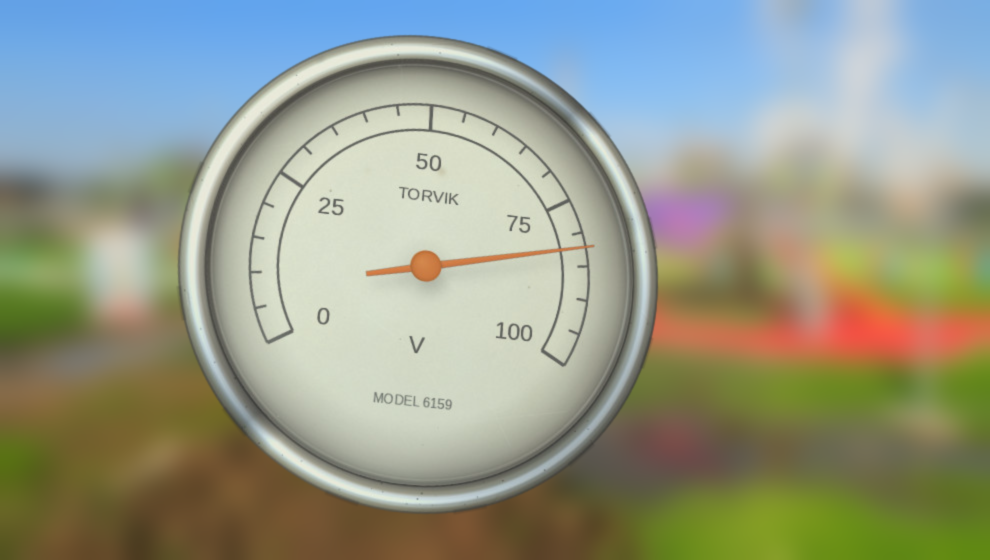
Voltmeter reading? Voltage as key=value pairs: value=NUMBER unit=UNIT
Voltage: value=82.5 unit=V
